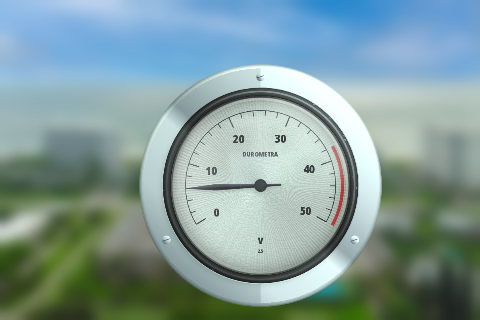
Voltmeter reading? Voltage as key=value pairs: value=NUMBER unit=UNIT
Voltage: value=6 unit=V
